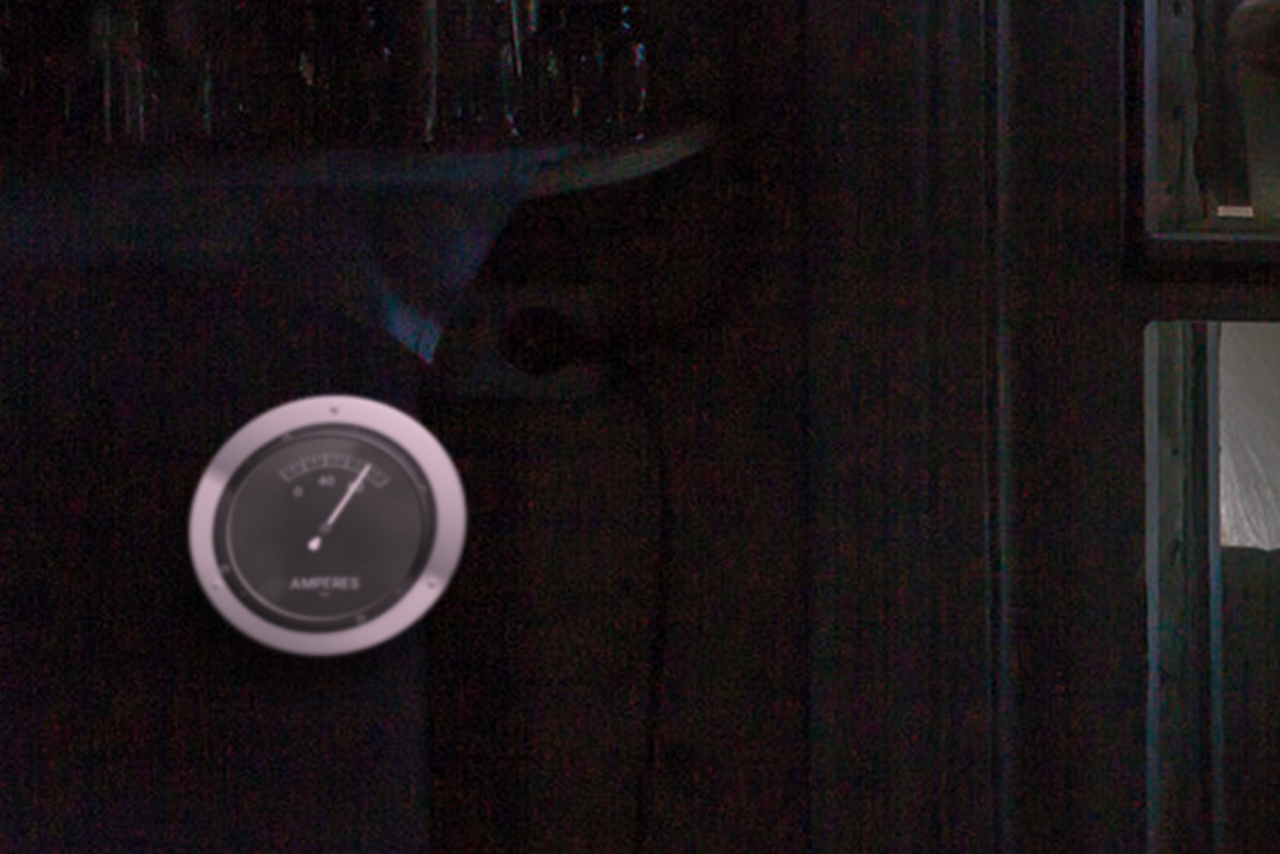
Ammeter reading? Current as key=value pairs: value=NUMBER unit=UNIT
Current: value=80 unit=A
